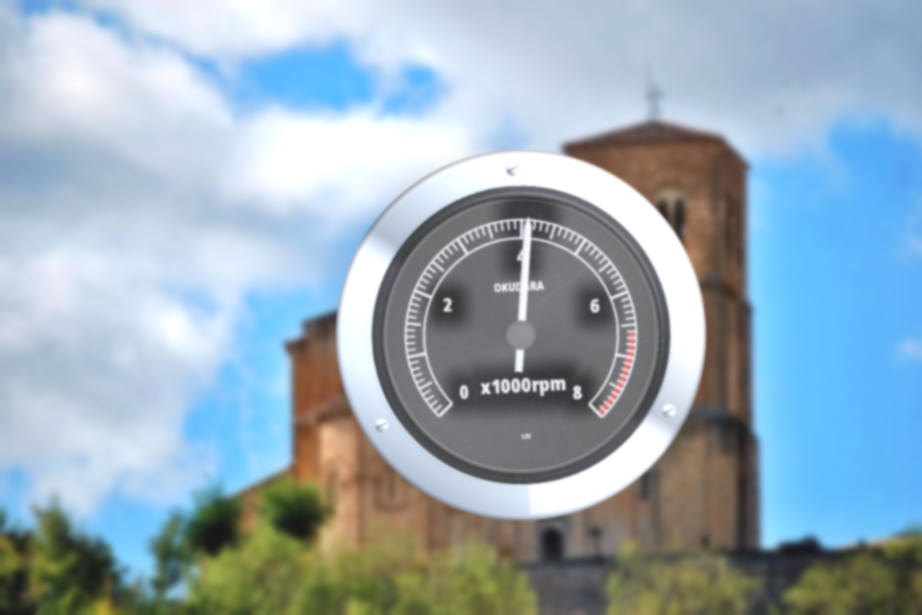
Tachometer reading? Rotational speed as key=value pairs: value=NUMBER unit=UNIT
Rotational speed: value=4100 unit=rpm
